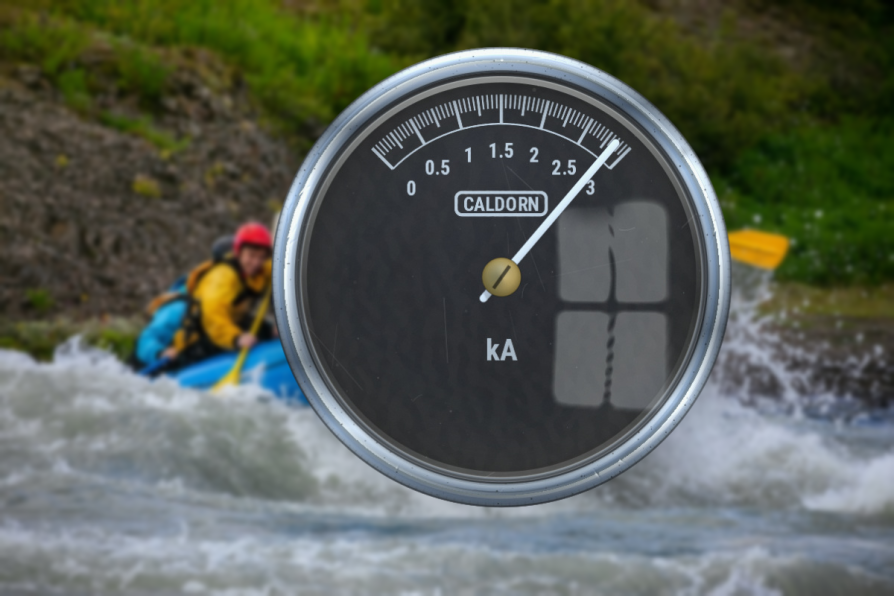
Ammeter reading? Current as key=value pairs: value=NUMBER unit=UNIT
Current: value=2.85 unit=kA
